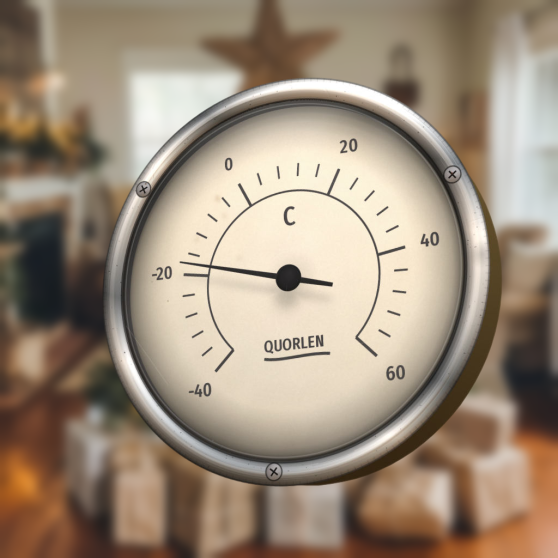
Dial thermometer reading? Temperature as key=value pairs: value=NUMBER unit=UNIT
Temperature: value=-18 unit=°C
